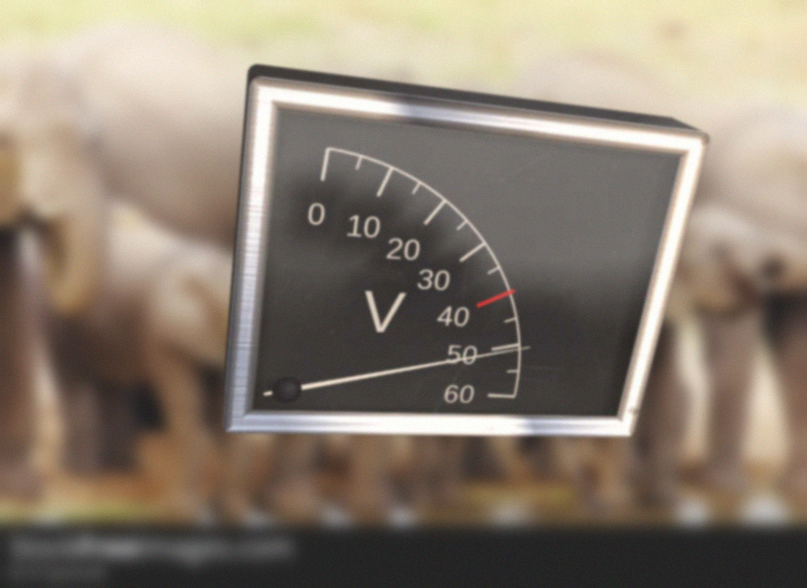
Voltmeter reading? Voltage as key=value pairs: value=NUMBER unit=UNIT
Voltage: value=50 unit=V
